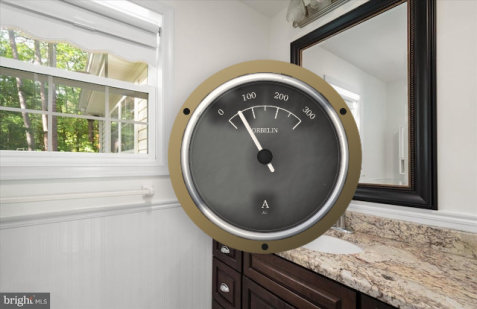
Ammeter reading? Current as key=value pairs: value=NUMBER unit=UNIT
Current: value=50 unit=A
